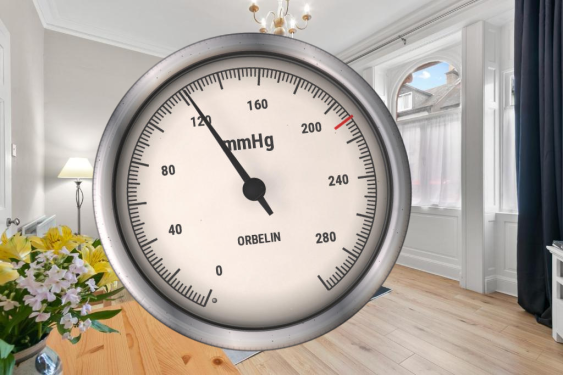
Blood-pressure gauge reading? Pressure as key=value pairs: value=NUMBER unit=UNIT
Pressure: value=122 unit=mmHg
